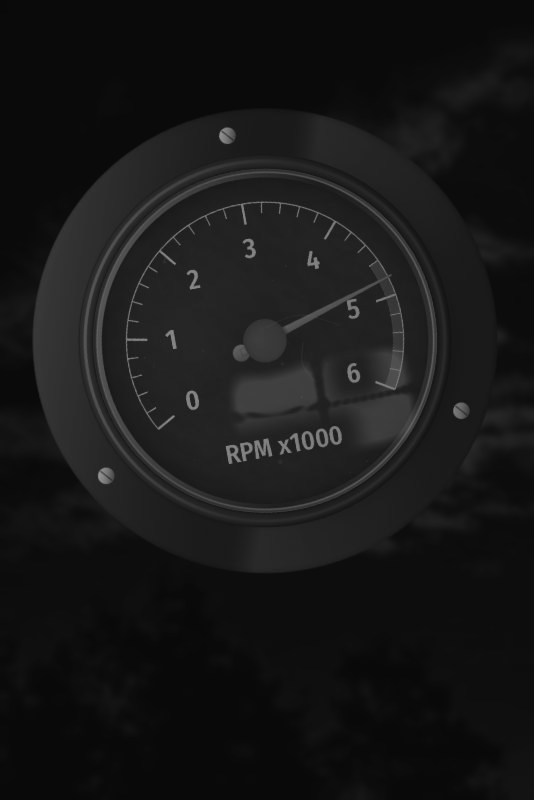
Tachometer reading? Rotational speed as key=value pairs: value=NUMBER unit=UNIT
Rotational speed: value=4800 unit=rpm
